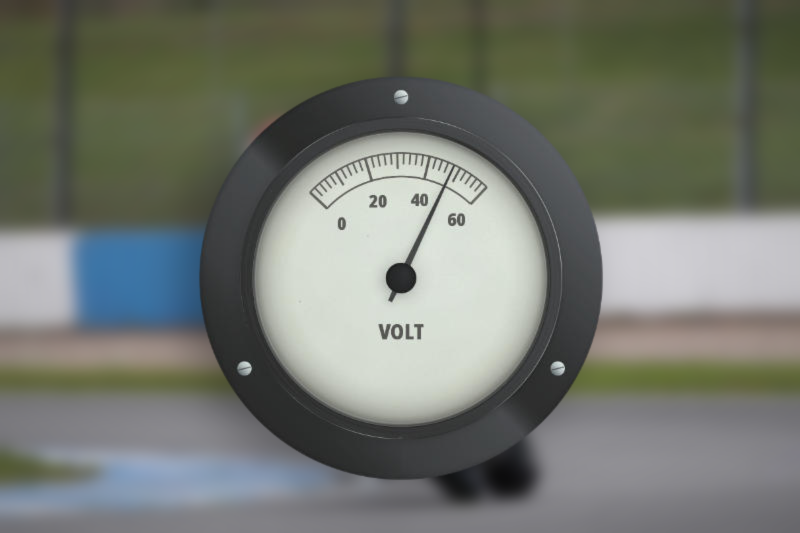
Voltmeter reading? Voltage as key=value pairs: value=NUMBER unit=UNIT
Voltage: value=48 unit=V
